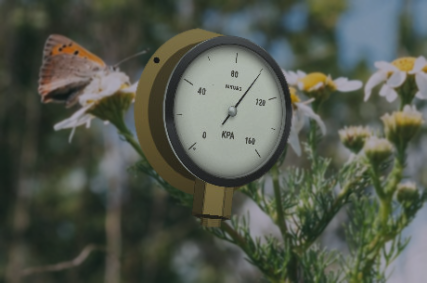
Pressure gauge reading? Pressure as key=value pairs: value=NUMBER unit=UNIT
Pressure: value=100 unit=kPa
